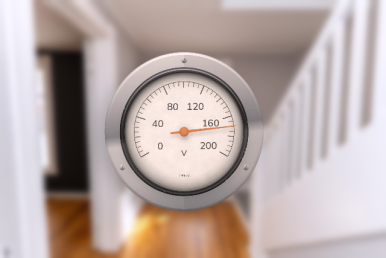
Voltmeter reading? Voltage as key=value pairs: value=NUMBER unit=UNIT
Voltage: value=170 unit=V
